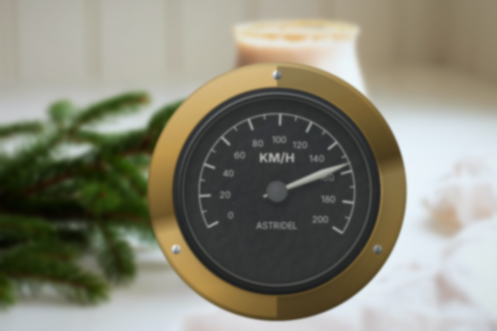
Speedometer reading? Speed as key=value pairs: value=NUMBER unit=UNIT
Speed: value=155 unit=km/h
